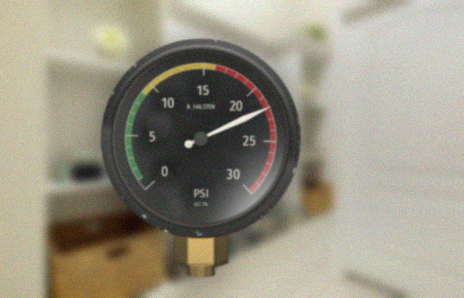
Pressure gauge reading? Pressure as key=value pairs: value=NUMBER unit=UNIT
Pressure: value=22 unit=psi
